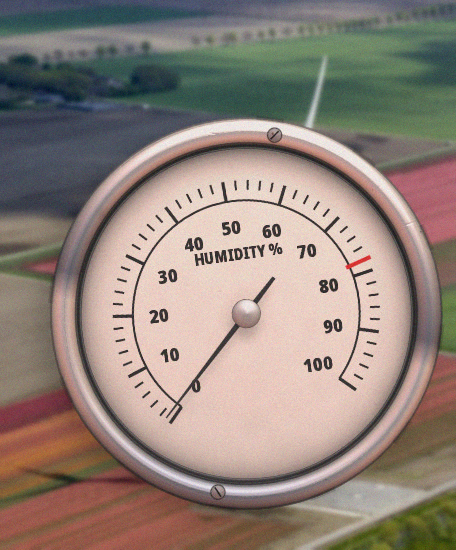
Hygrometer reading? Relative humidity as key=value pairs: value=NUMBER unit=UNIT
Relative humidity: value=1 unit=%
